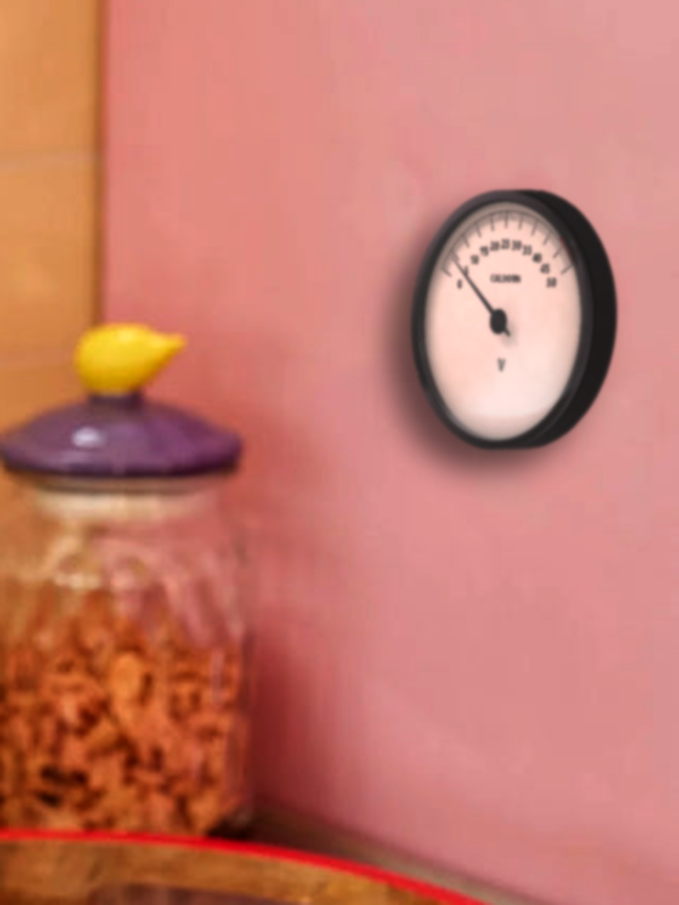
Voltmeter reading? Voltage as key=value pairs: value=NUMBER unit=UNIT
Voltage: value=5 unit=V
